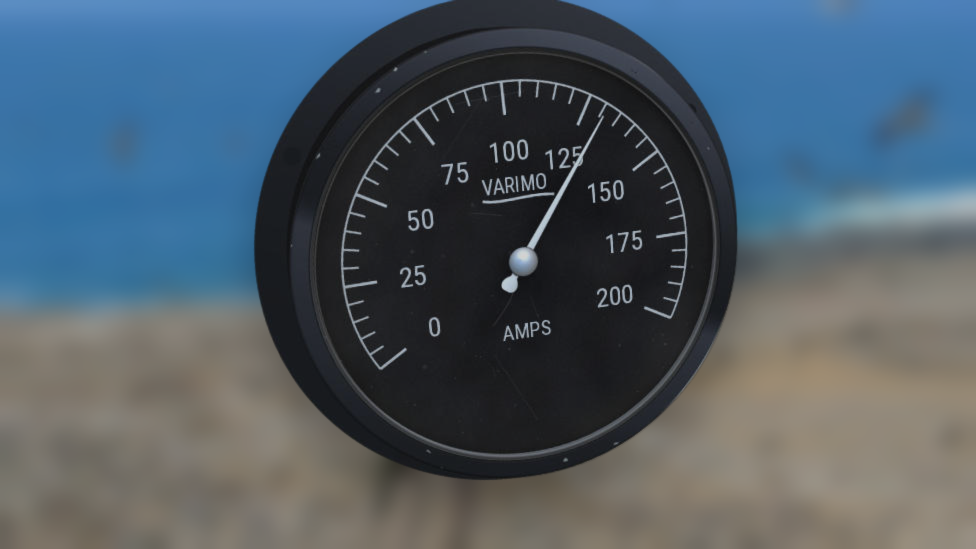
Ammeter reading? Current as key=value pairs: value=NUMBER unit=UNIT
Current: value=130 unit=A
